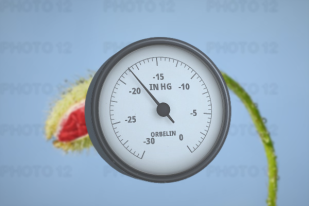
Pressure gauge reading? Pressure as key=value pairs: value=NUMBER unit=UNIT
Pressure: value=-18.5 unit=inHg
